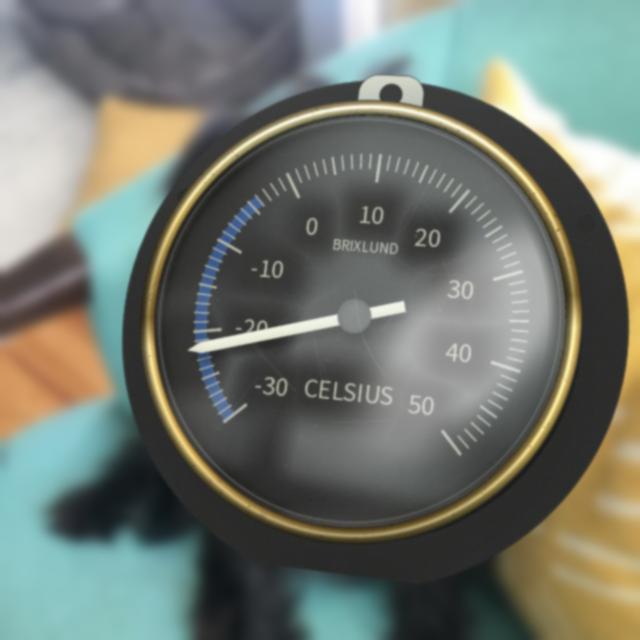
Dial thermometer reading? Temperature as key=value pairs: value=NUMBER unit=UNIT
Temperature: value=-22 unit=°C
